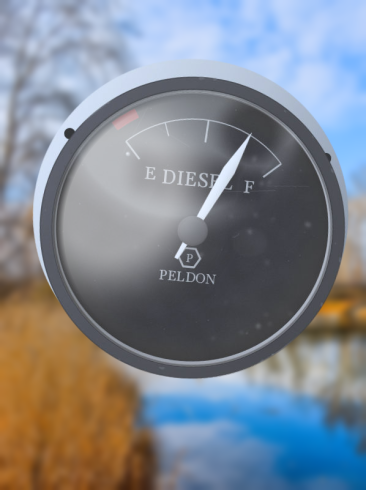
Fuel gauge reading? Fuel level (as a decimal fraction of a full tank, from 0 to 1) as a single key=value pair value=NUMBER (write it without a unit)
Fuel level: value=0.75
